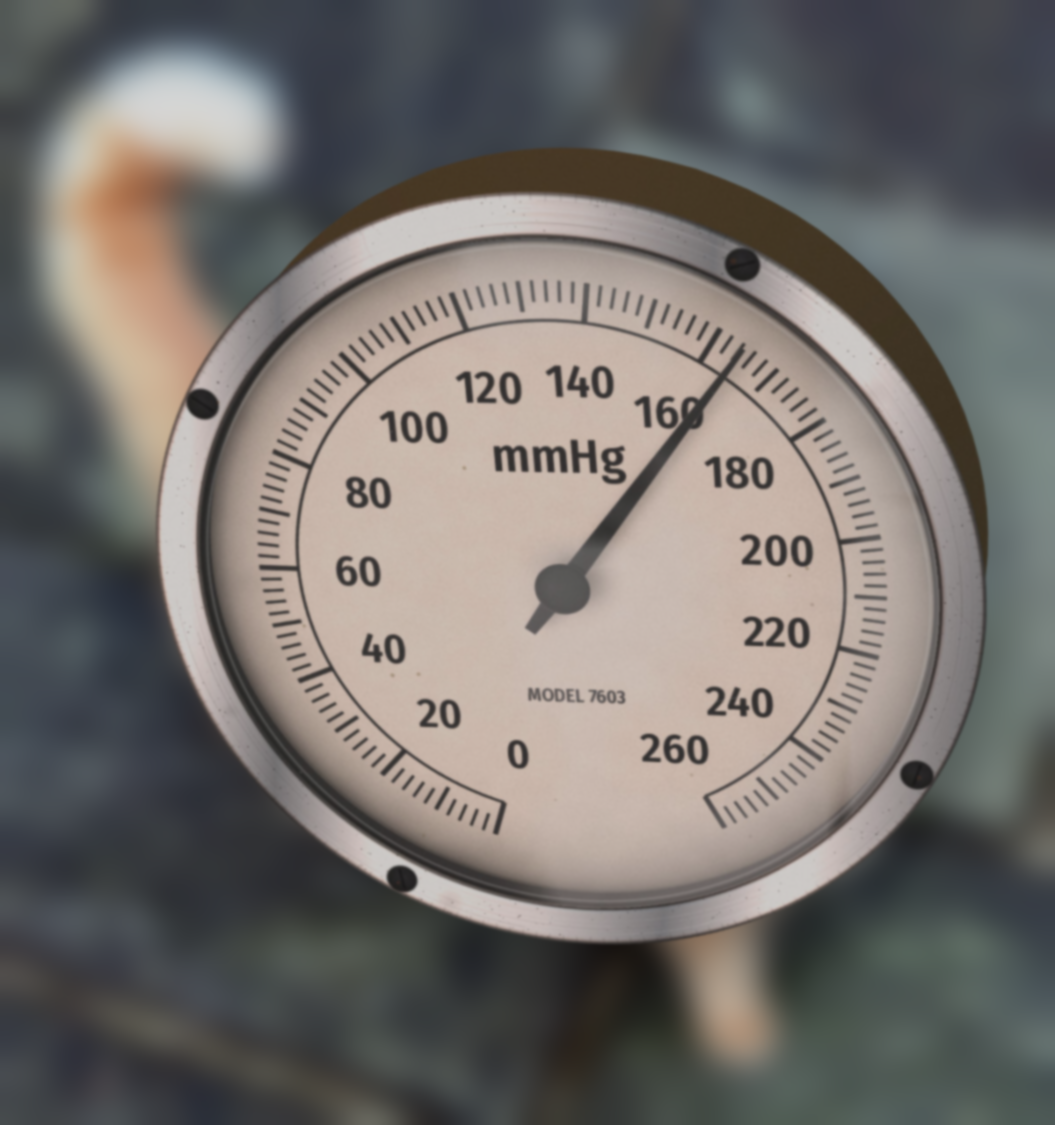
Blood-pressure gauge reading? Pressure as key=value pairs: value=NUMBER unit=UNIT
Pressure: value=164 unit=mmHg
